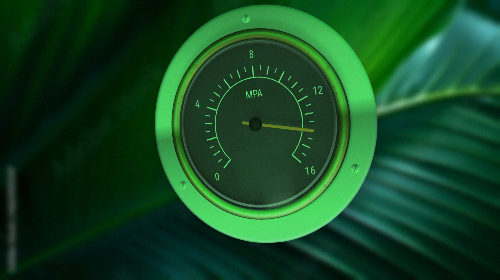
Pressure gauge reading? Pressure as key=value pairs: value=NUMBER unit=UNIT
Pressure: value=14 unit=MPa
